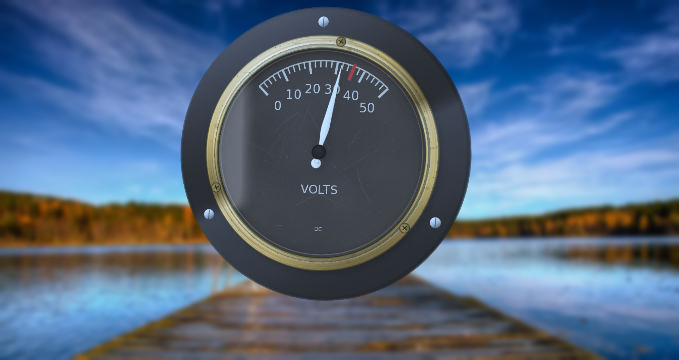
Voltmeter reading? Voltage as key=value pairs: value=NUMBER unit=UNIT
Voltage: value=32 unit=V
